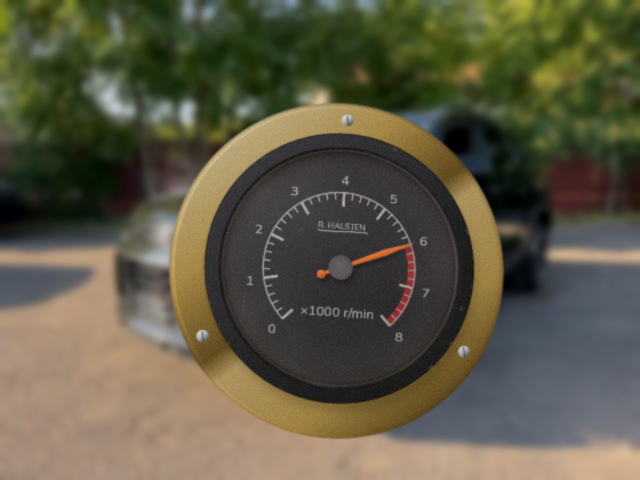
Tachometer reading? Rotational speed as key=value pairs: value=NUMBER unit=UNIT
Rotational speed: value=6000 unit=rpm
